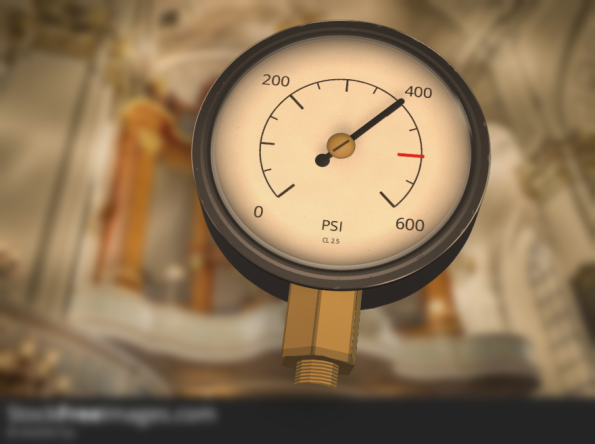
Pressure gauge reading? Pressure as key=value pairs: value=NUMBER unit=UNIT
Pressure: value=400 unit=psi
